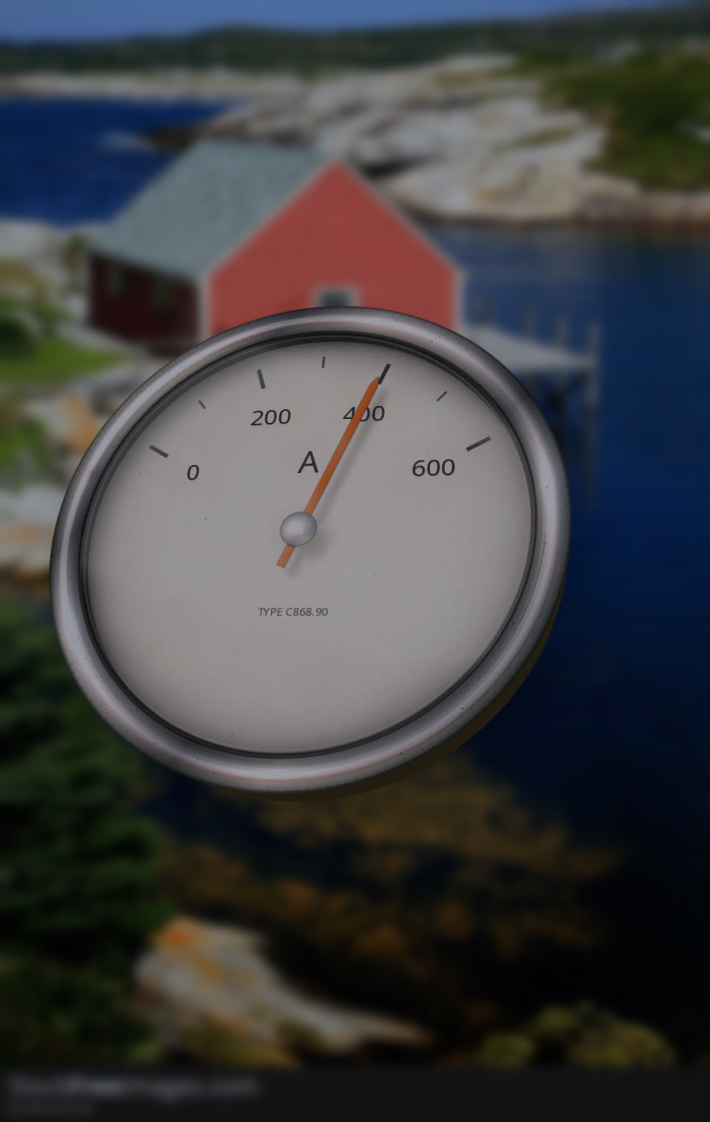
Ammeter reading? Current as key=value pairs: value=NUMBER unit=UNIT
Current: value=400 unit=A
